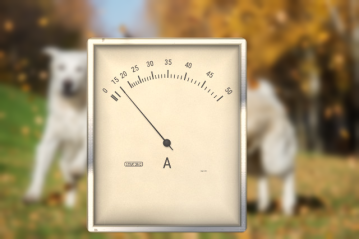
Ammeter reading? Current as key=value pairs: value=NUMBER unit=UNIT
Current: value=15 unit=A
